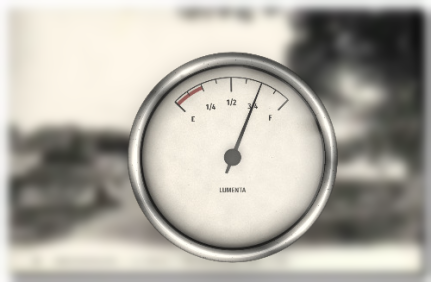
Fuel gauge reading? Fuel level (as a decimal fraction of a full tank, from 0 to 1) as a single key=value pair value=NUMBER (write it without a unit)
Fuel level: value=0.75
